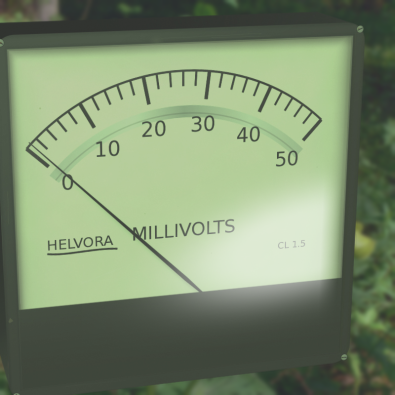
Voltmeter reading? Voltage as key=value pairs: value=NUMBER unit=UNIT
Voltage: value=1 unit=mV
